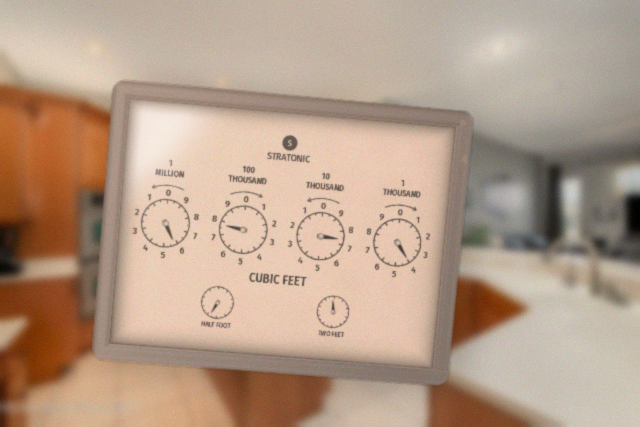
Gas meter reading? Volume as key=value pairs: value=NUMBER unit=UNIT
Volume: value=577400 unit=ft³
